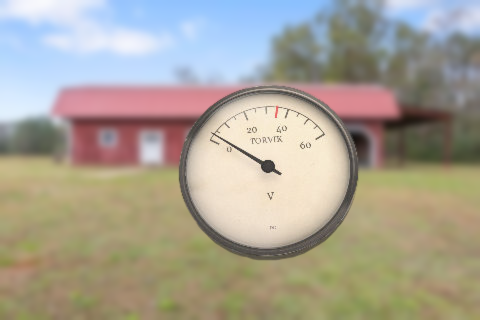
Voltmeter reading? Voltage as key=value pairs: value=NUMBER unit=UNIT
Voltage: value=2.5 unit=V
